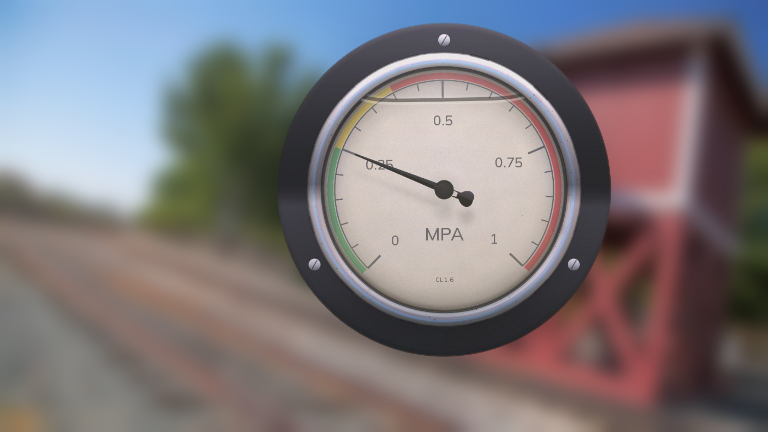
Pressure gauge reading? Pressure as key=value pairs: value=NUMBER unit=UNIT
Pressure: value=0.25 unit=MPa
